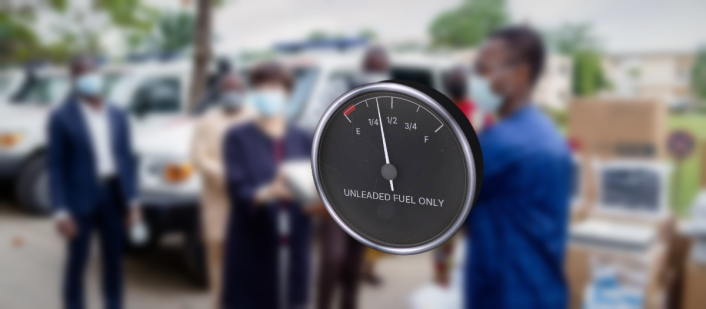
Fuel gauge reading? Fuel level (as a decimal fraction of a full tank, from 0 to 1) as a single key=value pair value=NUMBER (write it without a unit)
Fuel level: value=0.375
